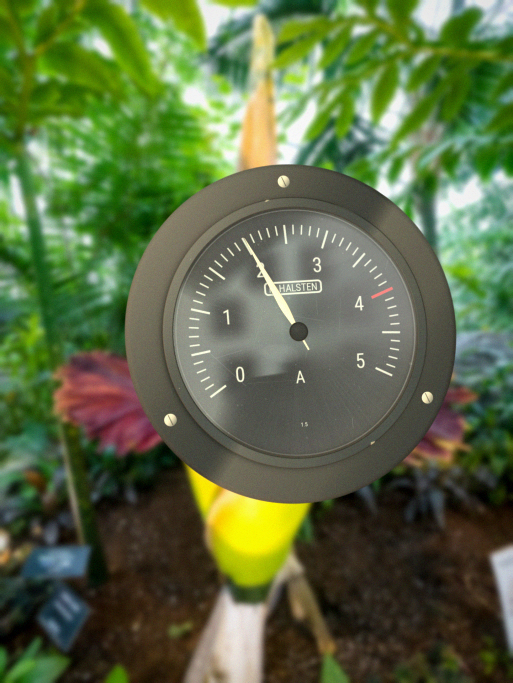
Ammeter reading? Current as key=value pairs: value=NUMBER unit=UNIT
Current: value=2 unit=A
